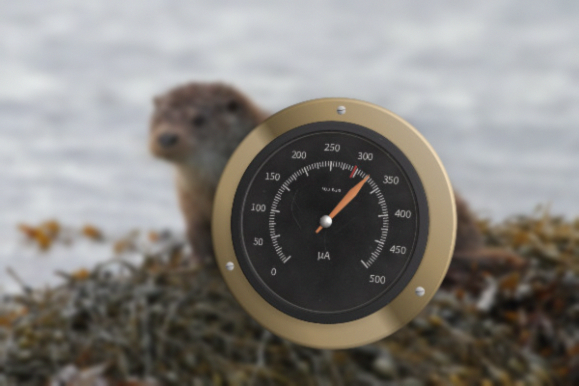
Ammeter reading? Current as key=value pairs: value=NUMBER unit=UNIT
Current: value=325 unit=µA
